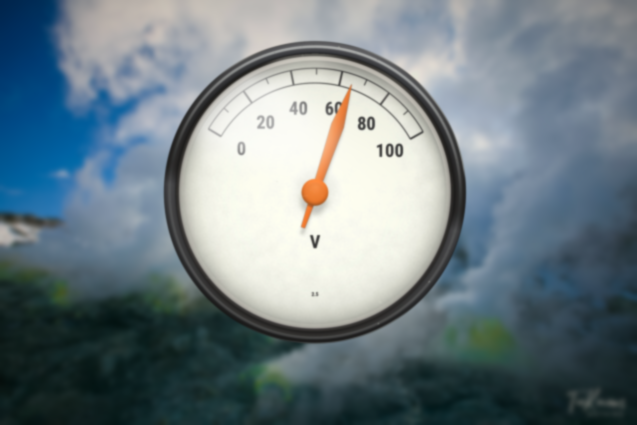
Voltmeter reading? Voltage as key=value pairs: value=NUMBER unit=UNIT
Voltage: value=65 unit=V
